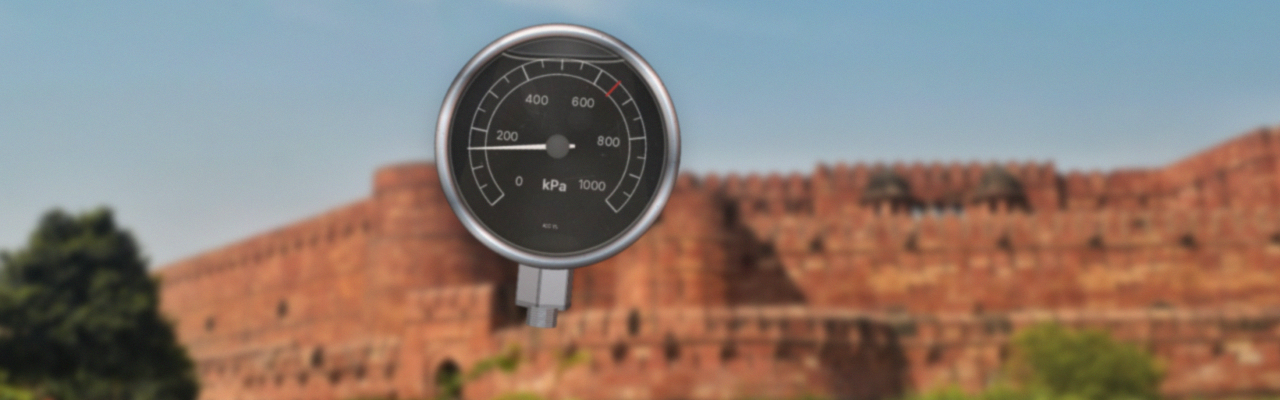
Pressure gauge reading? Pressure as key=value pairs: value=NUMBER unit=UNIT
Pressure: value=150 unit=kPa
